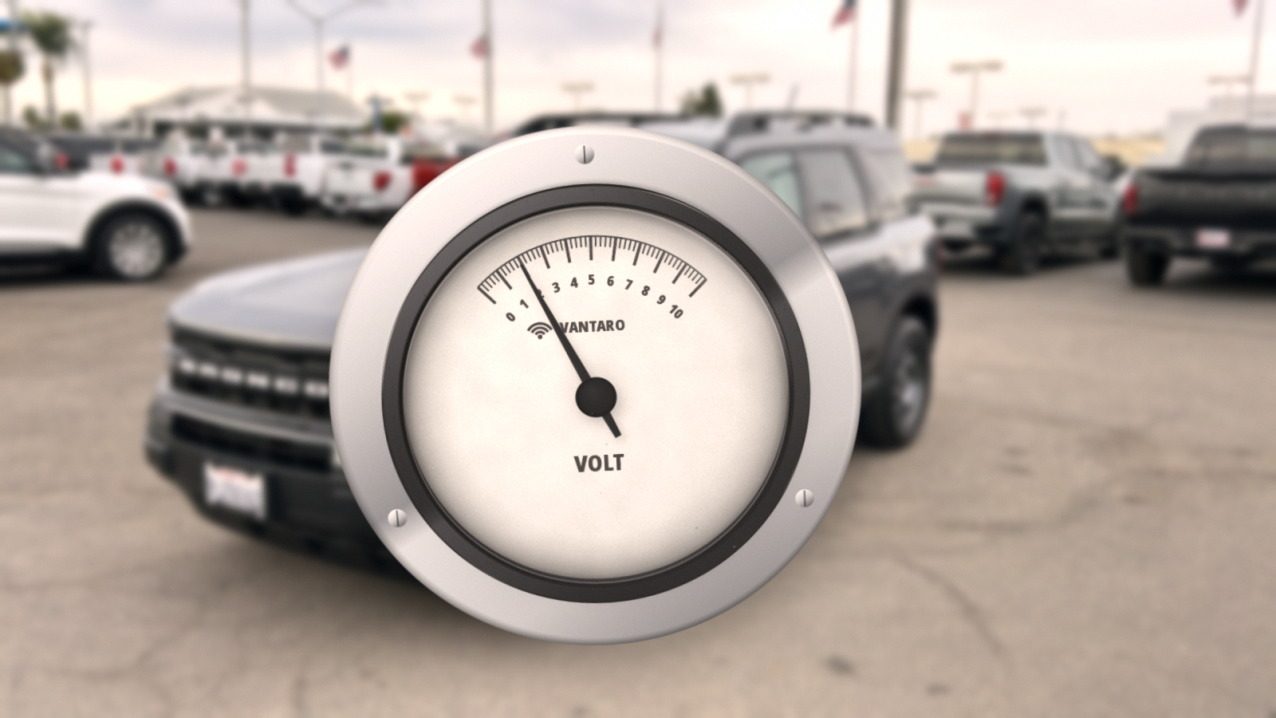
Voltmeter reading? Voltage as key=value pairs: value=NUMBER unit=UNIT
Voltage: value=2 unit=V
